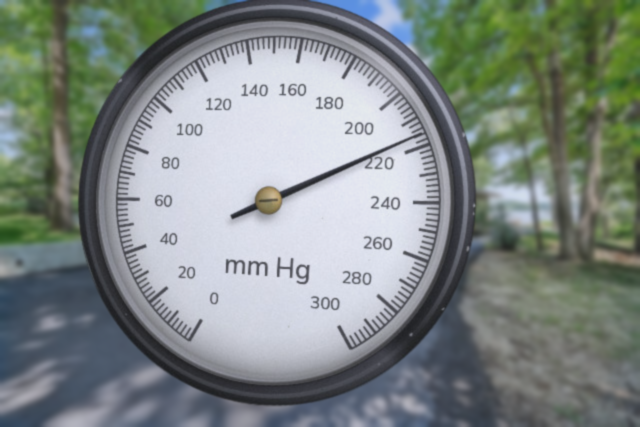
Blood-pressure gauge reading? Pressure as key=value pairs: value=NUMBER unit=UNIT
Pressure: value=216 unit=mmHg
